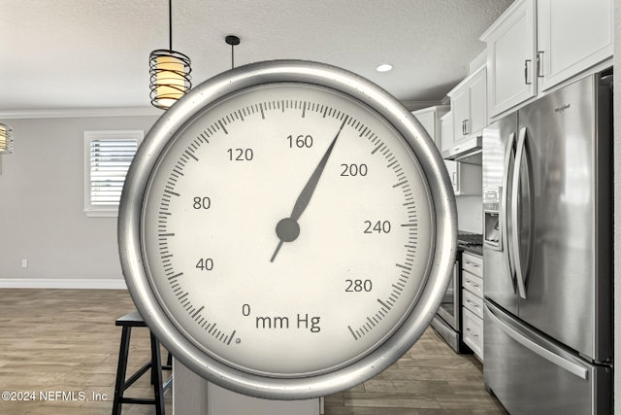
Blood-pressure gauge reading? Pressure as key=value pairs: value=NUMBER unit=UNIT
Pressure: value=180 unit=mmHg
